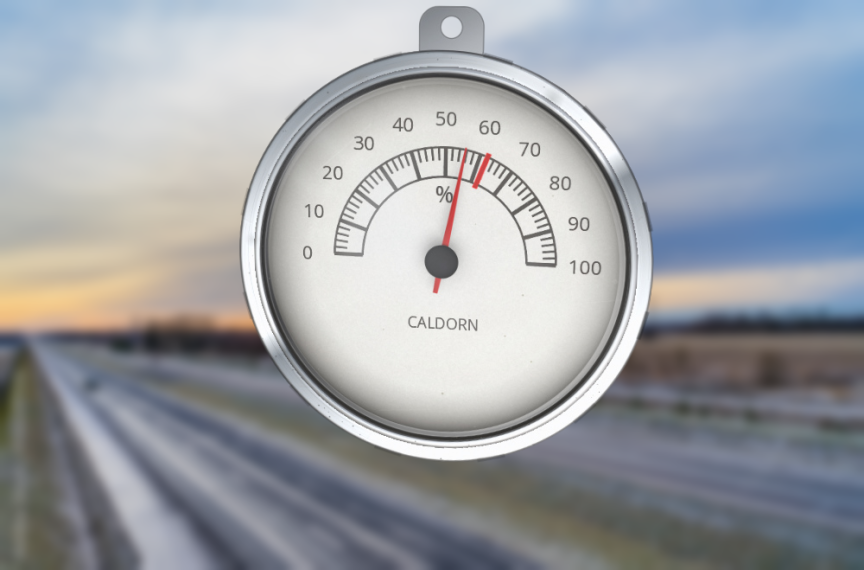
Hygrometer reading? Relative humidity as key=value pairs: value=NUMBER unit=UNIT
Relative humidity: value=56 unit=%
